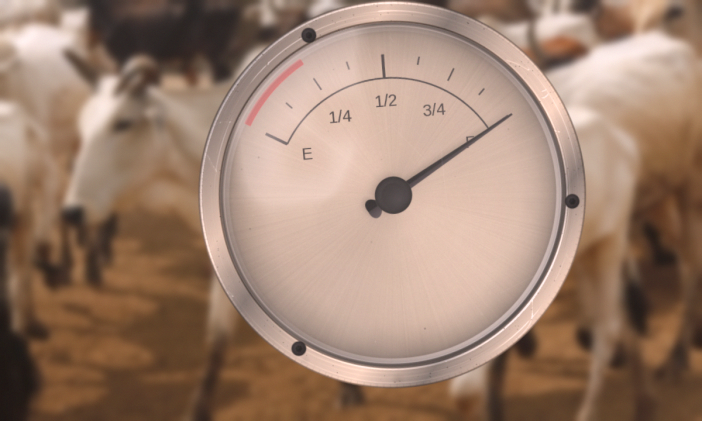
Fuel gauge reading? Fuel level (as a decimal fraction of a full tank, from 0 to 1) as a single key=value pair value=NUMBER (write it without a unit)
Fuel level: value=1
